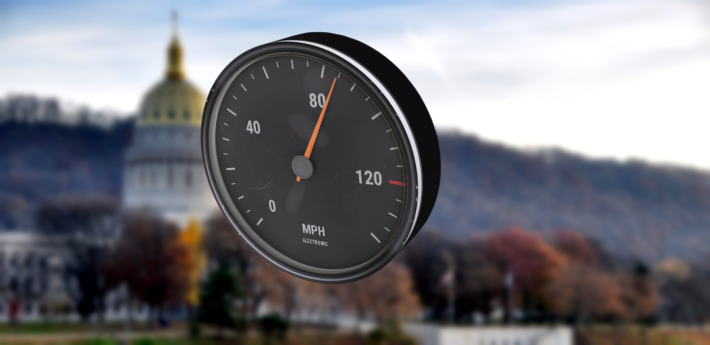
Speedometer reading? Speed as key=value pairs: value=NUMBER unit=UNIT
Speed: value=85 unit=mph
